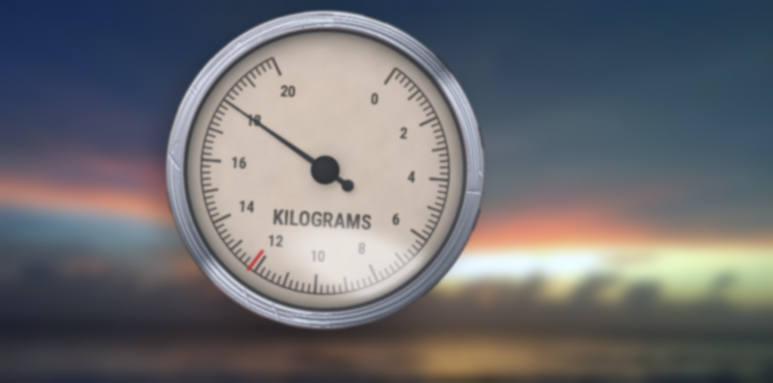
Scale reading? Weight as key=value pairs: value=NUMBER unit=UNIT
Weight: value=18 unit=kg
